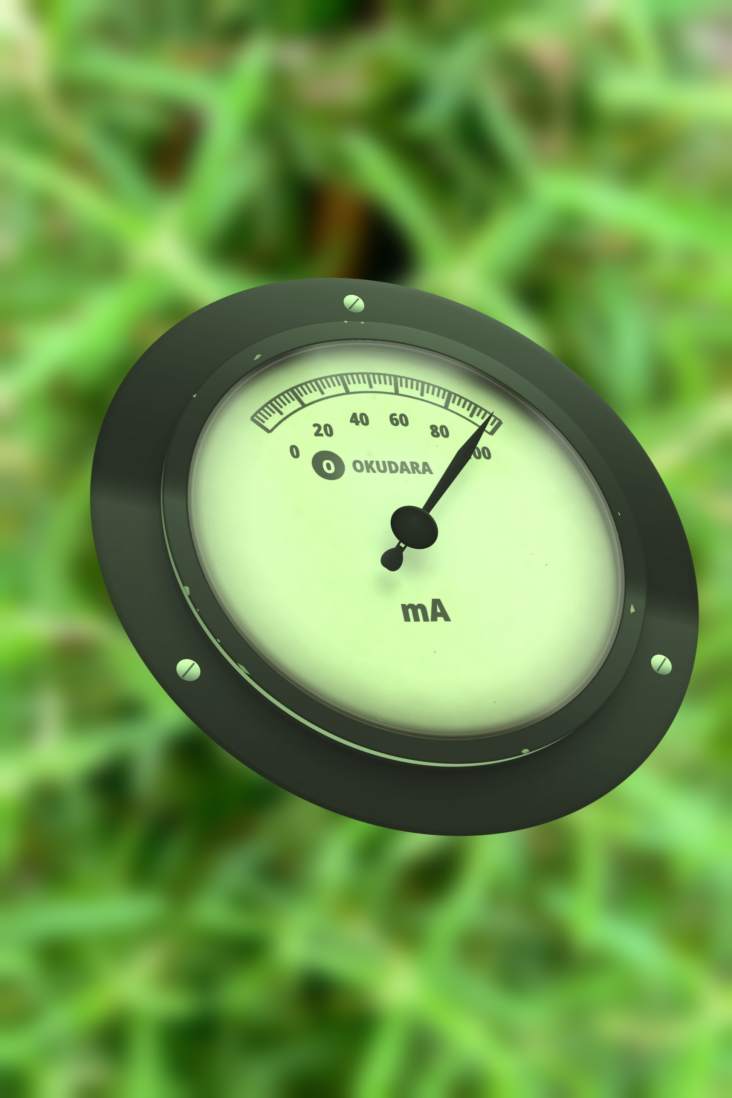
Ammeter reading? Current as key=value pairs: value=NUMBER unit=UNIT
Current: value=96 unit=mA
